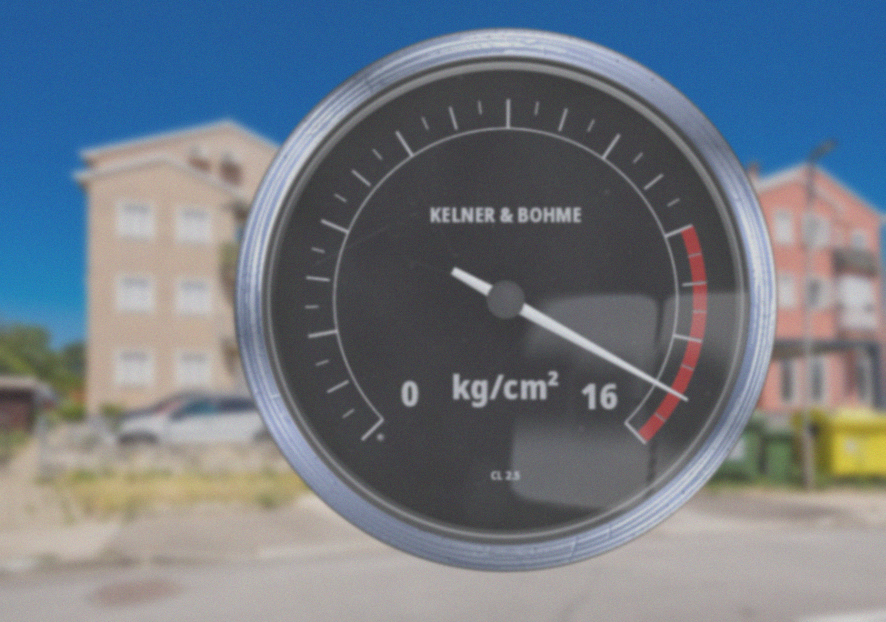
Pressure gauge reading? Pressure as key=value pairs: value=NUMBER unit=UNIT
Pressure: value=15 unit=kg/cm²
